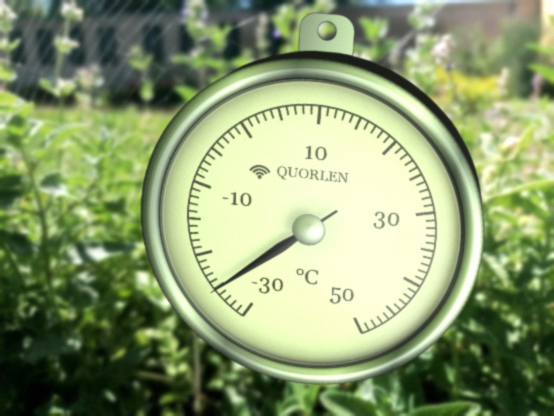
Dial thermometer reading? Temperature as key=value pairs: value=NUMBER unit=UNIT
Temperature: value=-25 unit=°C
